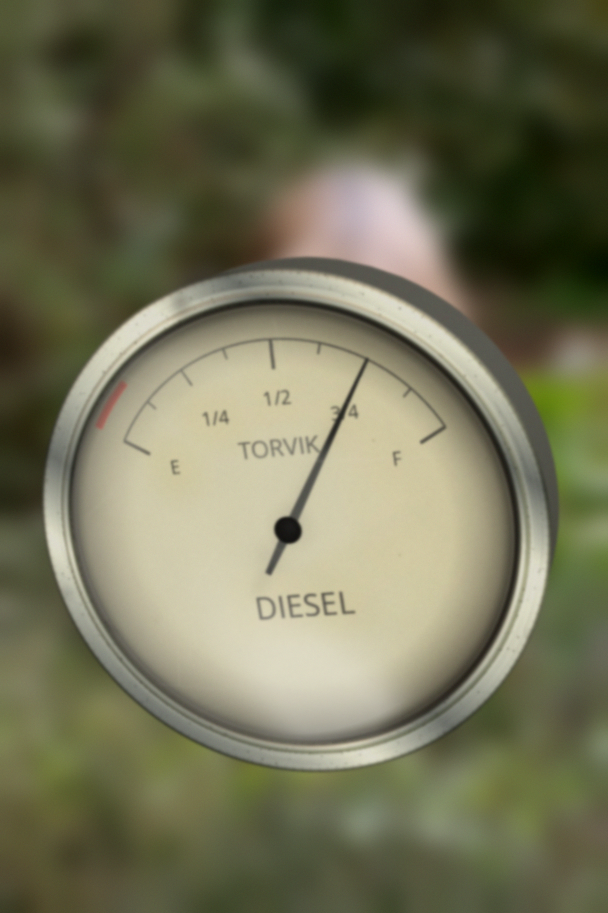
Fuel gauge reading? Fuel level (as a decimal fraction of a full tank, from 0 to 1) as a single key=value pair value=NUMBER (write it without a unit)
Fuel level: value=0.75
